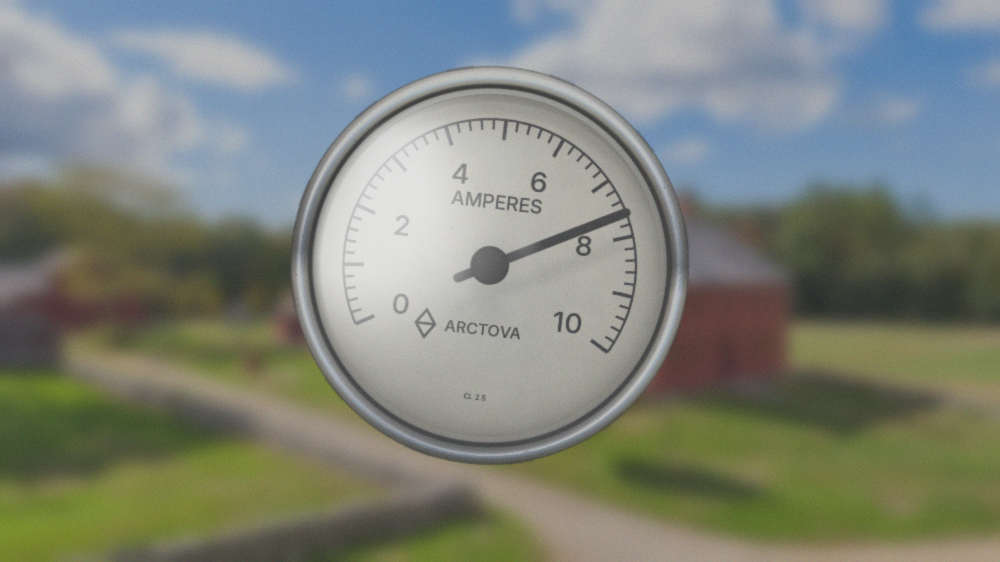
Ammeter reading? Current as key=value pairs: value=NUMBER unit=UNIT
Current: value=7.6 unit=A
